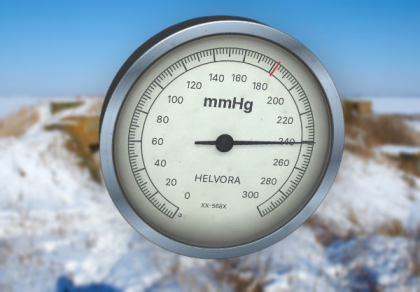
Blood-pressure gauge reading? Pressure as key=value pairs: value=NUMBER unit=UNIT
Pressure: value=240 unit=mmHg
